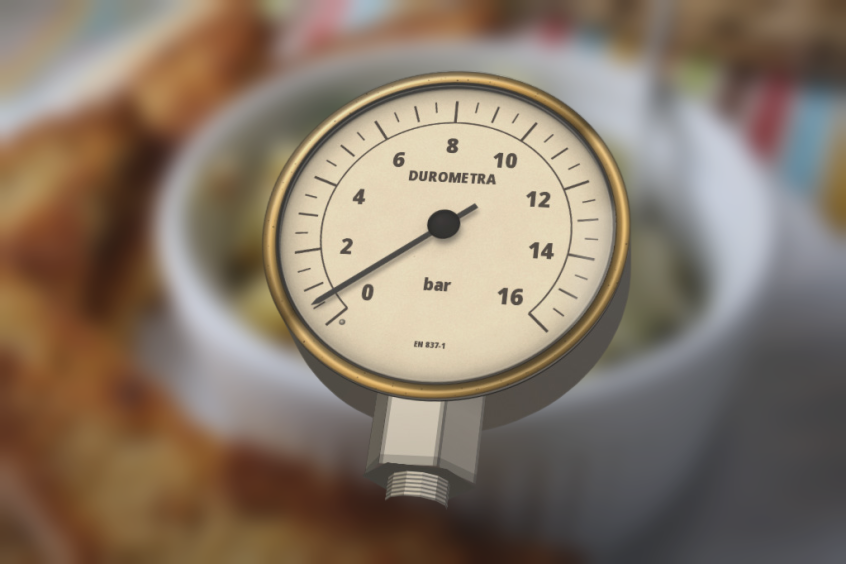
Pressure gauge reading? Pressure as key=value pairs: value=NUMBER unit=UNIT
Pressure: value=0.5 unit=bar
